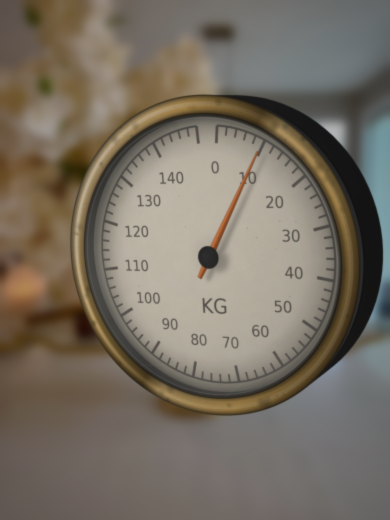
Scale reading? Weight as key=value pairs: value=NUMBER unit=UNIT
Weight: value=10 unit=kg
